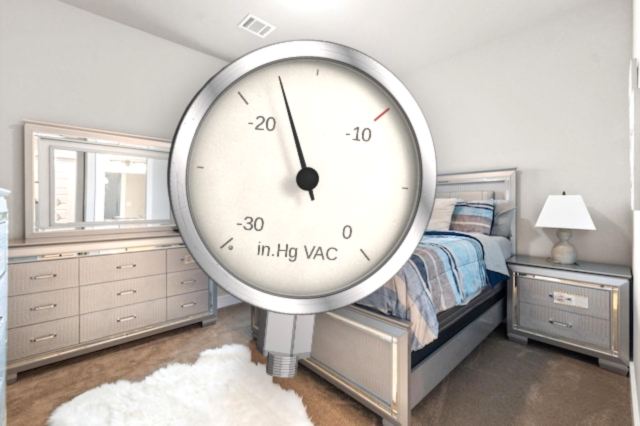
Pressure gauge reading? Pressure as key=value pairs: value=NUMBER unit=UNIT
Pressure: value=-17.5 unit=inHg
